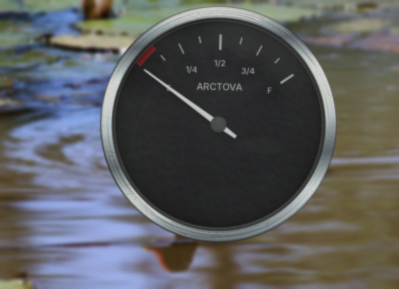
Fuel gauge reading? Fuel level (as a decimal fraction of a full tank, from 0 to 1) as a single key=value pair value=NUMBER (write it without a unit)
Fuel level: value=0
